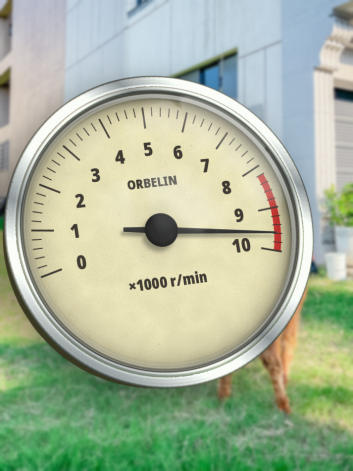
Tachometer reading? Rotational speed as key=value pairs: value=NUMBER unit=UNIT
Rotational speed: value=9600 unit=rpm
